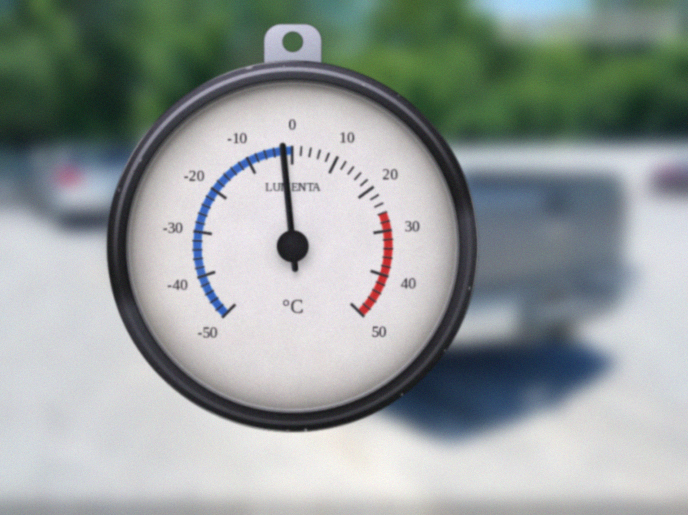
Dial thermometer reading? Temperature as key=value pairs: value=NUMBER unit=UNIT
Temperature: value=-2 unit=°C
